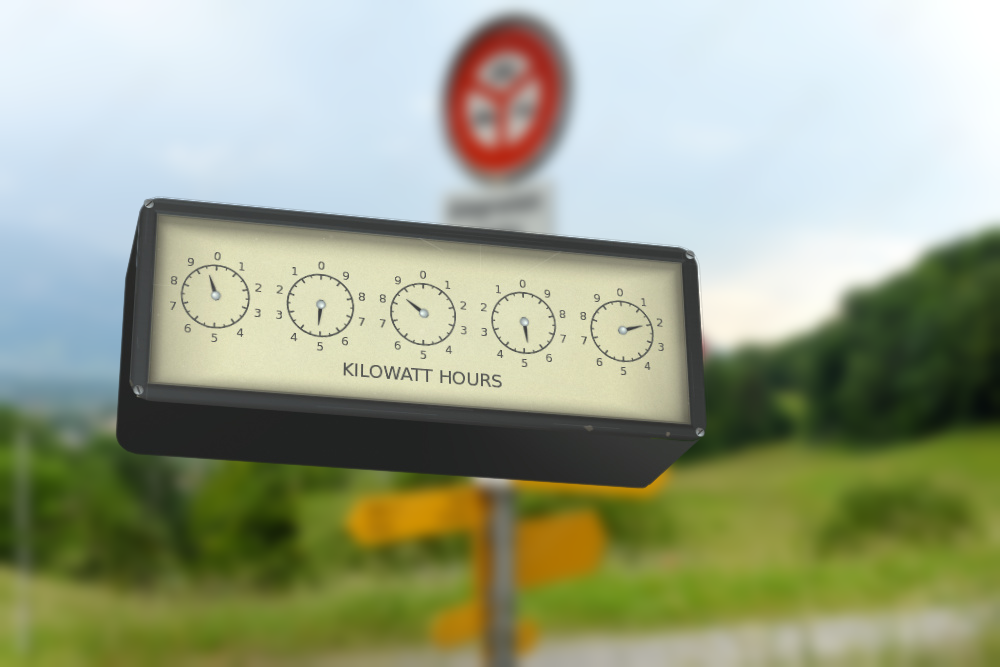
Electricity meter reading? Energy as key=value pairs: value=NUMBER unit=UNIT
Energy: value=94852 unit=kWh
